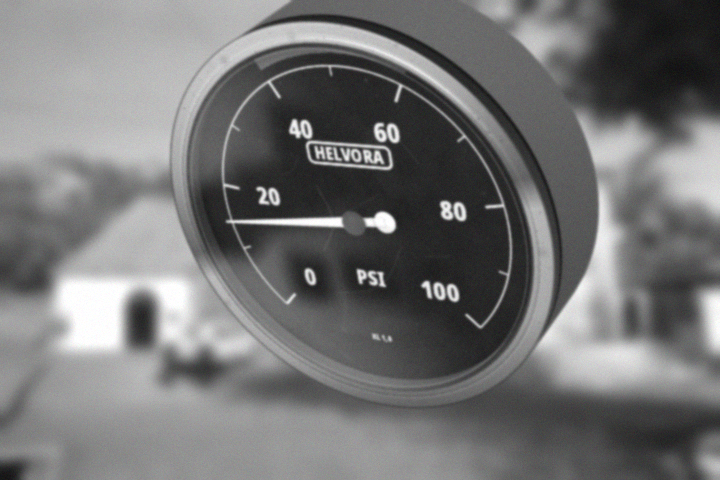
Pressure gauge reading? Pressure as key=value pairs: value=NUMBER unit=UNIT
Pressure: value=15 unit=psi
